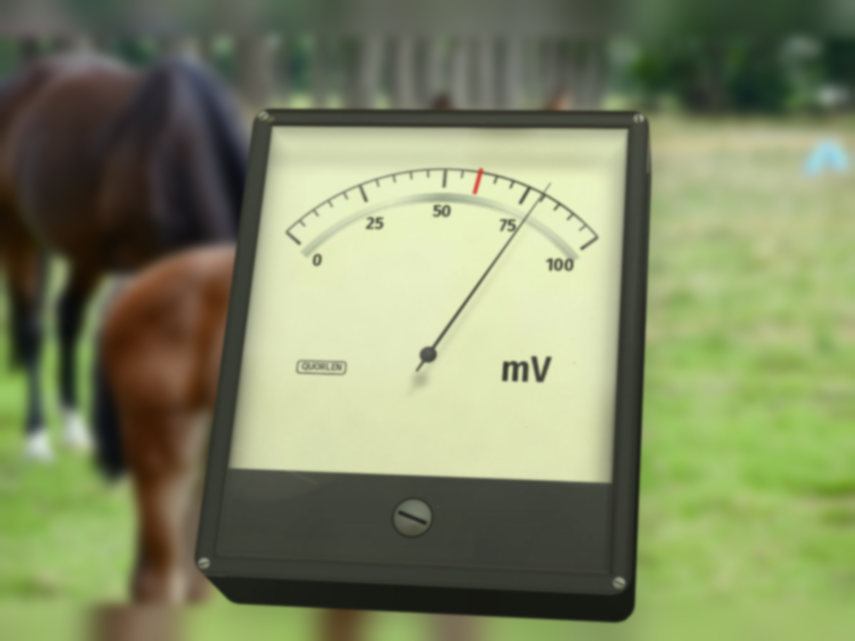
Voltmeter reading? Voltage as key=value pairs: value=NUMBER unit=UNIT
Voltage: value=80 unit=mV
